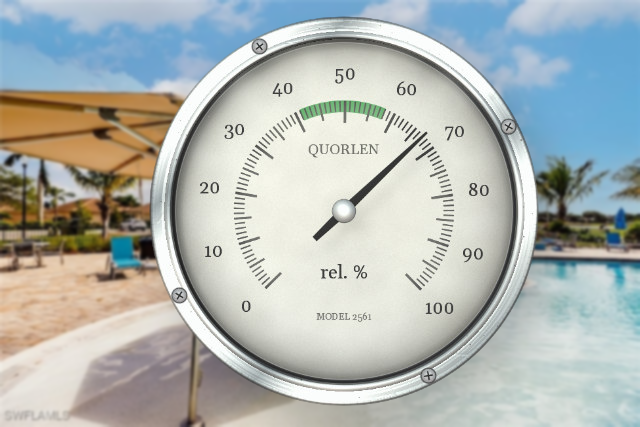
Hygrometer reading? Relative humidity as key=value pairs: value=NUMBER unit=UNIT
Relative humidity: value=67 unit=%
